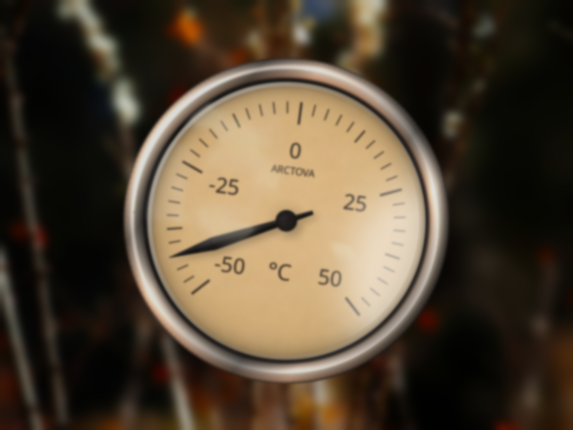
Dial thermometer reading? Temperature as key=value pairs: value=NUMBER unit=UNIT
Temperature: value=-42.5 unit=°C
